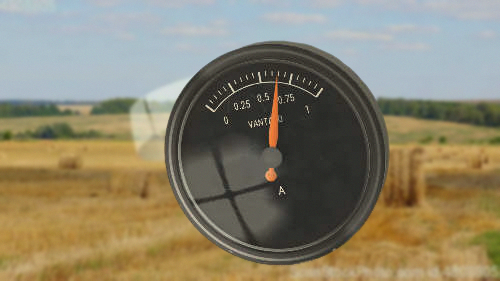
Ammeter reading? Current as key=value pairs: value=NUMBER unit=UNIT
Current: value=0.65 unit=A
